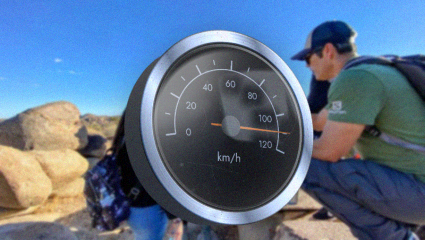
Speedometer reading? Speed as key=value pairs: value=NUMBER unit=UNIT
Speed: value=110 unit=km/h
